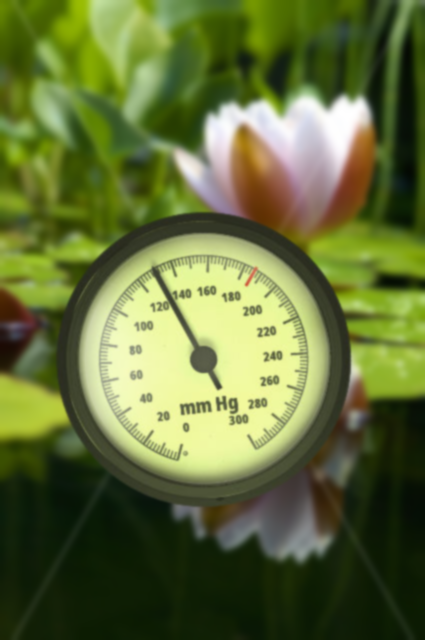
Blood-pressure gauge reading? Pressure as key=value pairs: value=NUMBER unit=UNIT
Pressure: value=130 unit=mmHg
